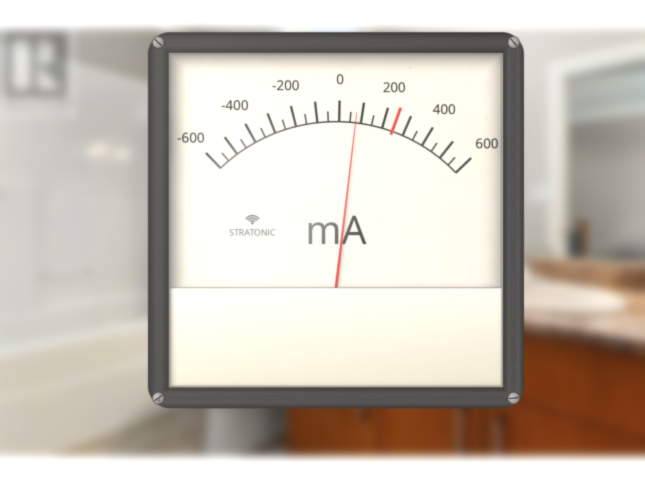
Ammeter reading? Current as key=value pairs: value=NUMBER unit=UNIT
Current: value=75 unit=mA
